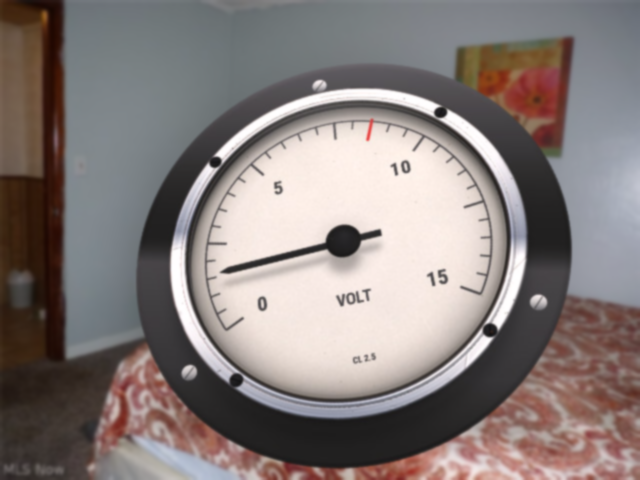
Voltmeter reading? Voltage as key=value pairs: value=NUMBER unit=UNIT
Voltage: value=1.5 unit=V
